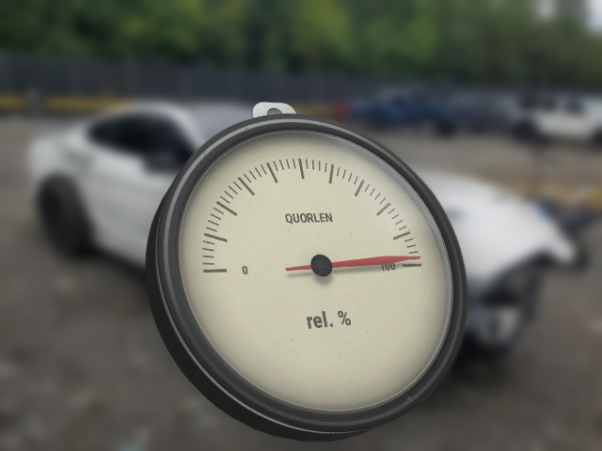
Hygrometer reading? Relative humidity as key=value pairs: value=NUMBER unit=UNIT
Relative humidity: value=98 unit=%
